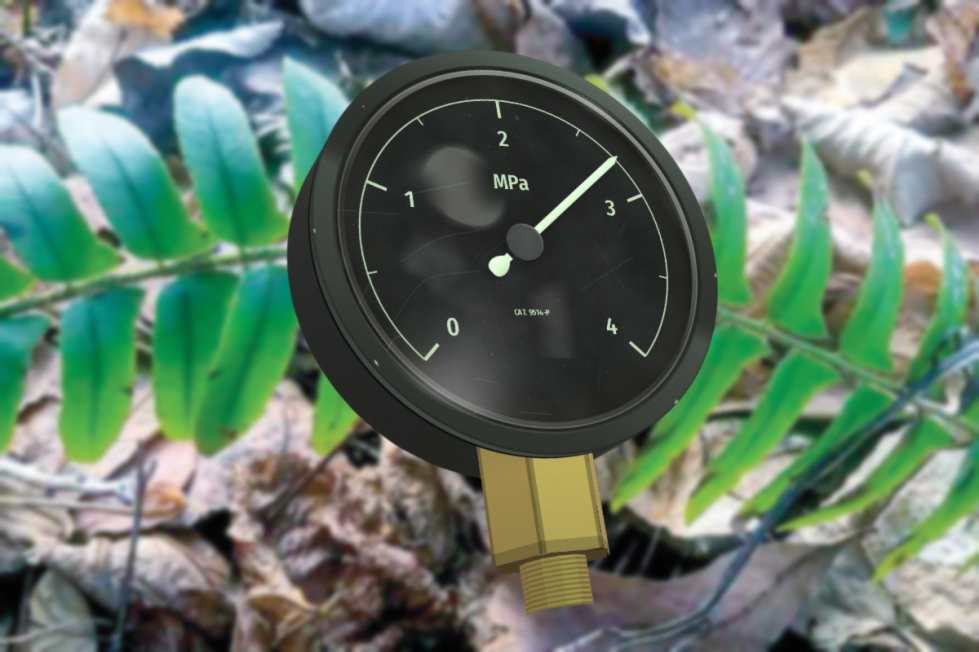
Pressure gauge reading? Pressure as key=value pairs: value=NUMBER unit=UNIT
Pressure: value=2.75 unit=MPa
